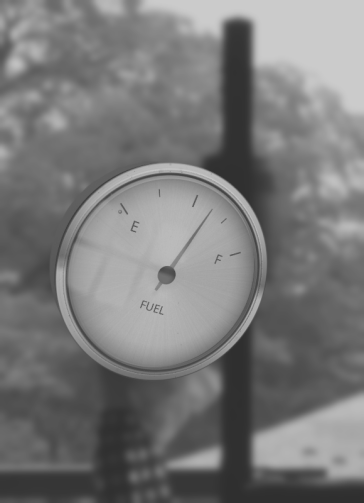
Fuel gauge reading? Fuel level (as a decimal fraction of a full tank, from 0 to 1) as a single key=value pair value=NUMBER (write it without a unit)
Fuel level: value=0.625
